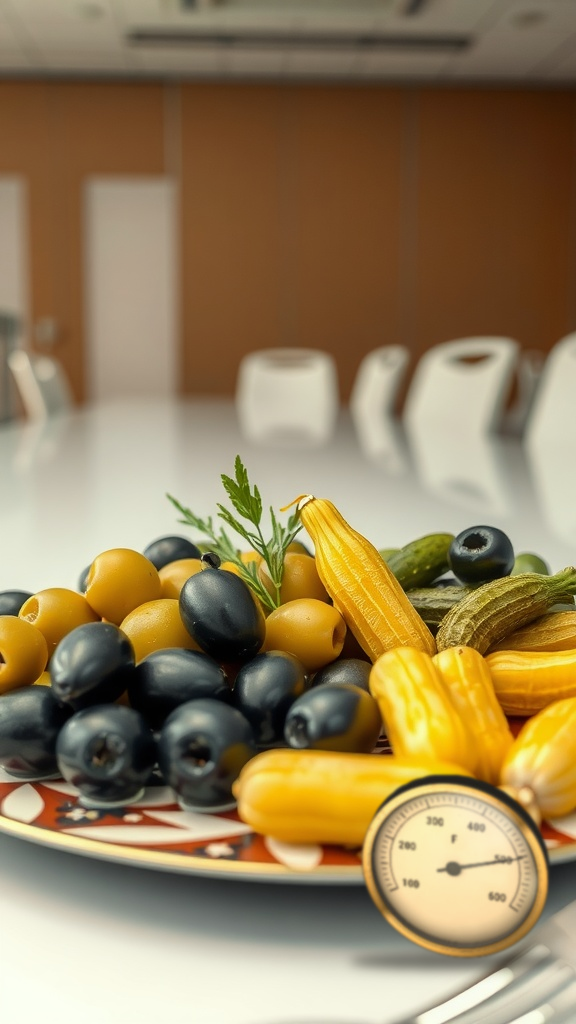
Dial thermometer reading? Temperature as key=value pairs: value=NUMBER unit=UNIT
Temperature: value=500 unit=°F
